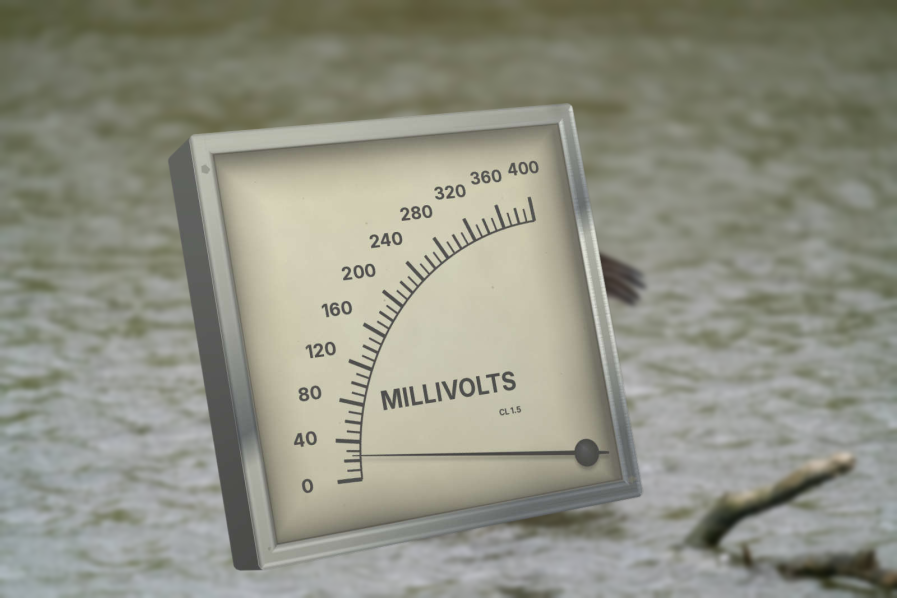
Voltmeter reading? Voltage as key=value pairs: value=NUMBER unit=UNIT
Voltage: value=25 unit=mV
